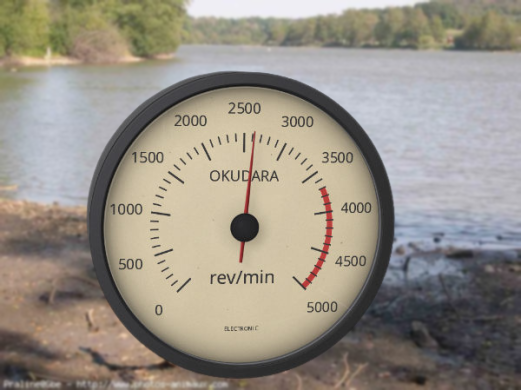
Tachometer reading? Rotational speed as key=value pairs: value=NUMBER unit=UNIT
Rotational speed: value=2600 unit=rpm
